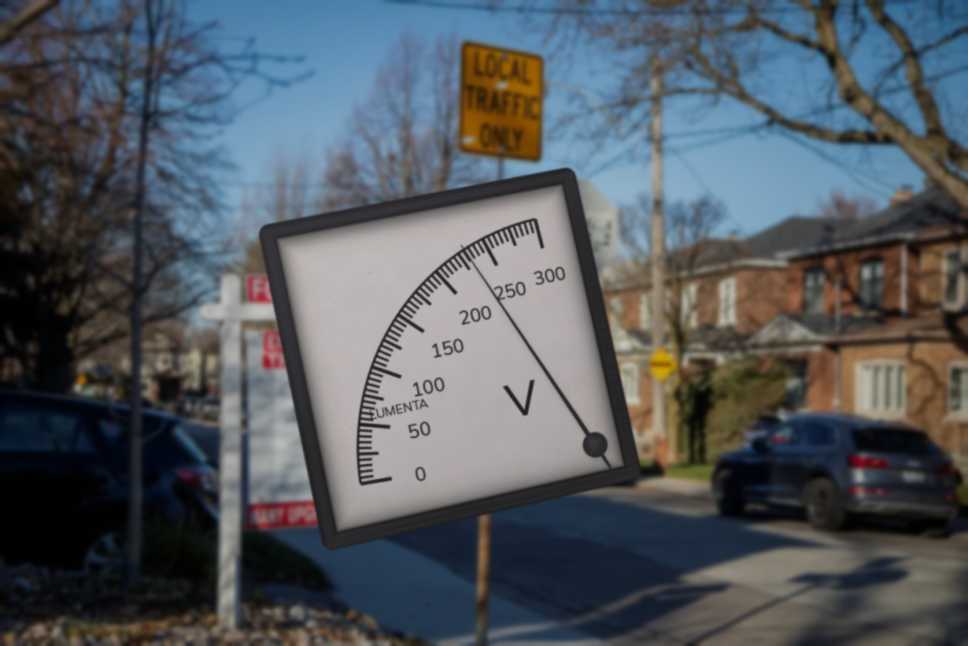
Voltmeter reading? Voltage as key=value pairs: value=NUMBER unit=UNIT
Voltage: value=230 unit=V
